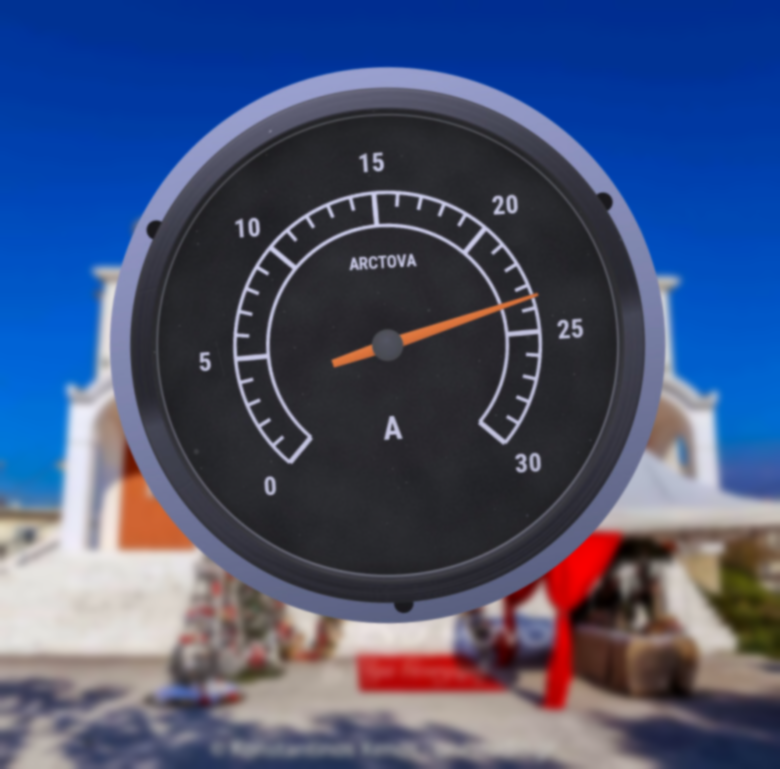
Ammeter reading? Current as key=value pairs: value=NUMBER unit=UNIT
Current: value=23.5 unit=A
